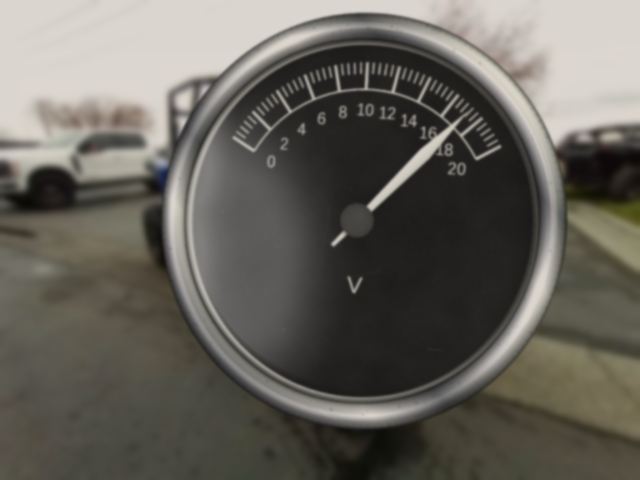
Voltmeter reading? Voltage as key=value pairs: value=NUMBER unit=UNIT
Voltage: value=17.2 unit=V
